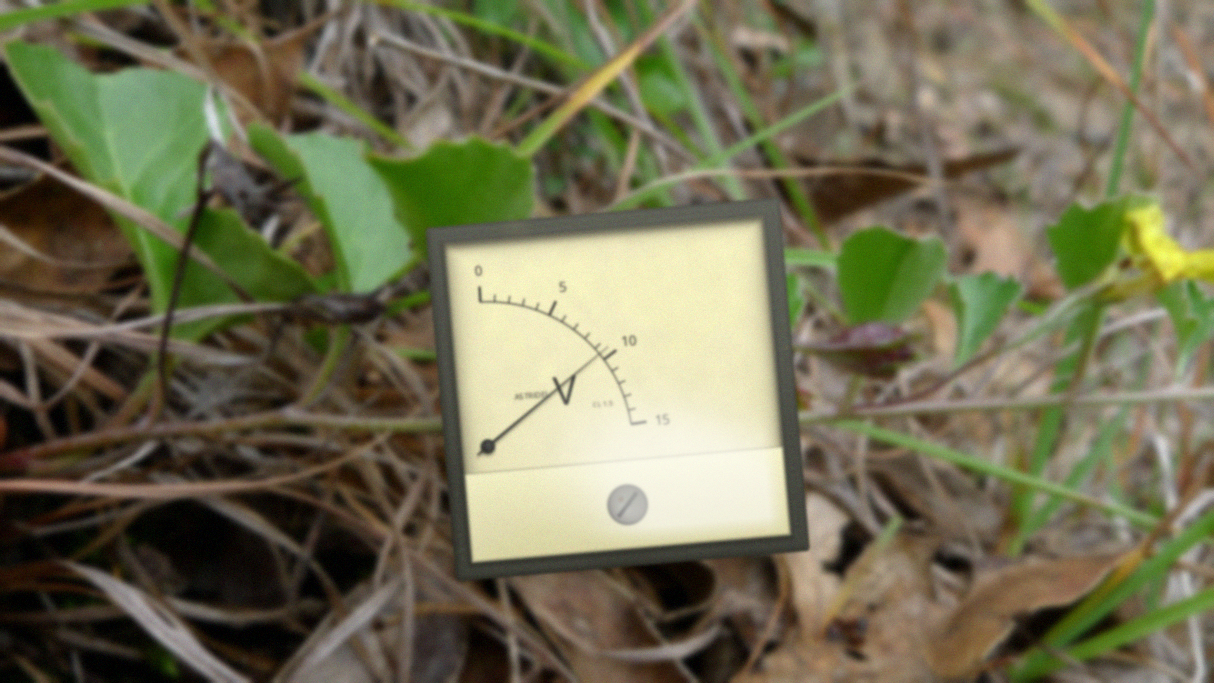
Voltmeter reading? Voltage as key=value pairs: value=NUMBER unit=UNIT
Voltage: value=9.5 unit=V
